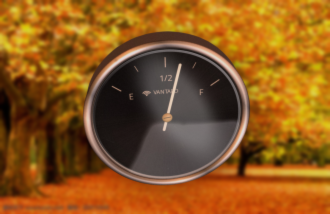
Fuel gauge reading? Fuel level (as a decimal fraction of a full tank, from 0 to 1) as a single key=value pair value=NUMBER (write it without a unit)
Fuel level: value=0.625
